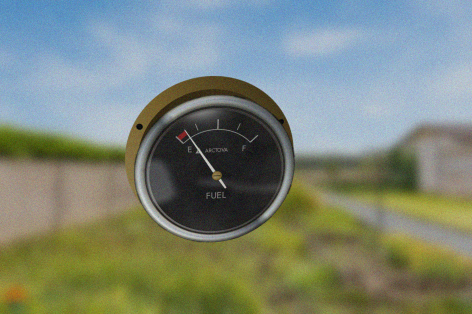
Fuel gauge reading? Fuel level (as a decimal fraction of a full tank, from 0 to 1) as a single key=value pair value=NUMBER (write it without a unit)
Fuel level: value=0.125
